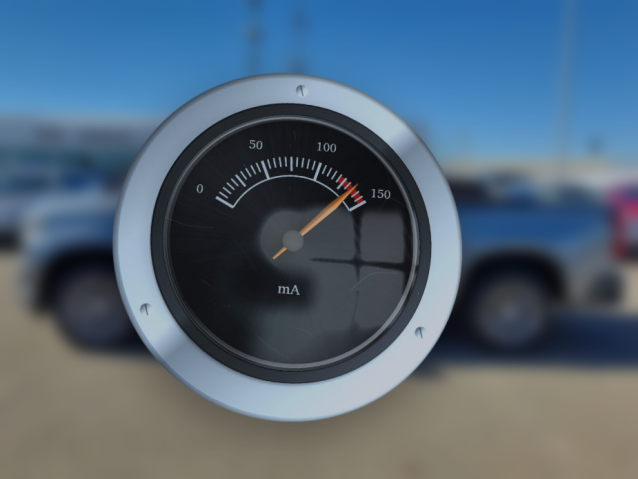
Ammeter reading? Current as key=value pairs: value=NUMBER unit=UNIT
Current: value=135 unit=mA
